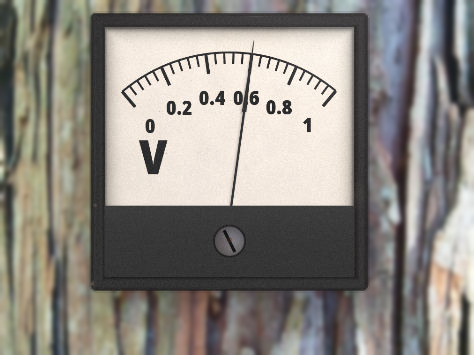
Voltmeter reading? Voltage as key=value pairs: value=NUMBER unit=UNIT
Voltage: value=0.6 unit=V
